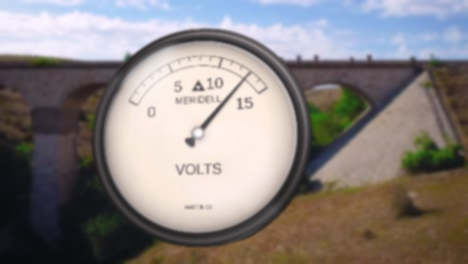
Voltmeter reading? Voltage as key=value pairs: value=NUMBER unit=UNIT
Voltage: value=13 unit=V
